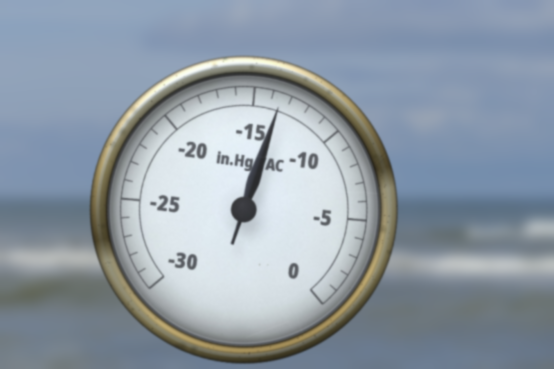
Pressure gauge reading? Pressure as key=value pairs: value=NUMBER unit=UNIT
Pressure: value=-13.5 unit=inHg
